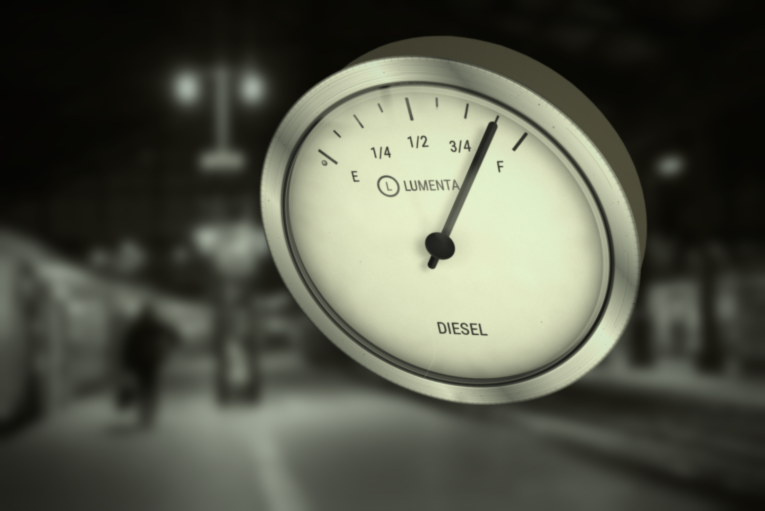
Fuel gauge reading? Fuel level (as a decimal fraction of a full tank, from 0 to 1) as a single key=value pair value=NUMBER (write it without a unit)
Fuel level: value=0.875
